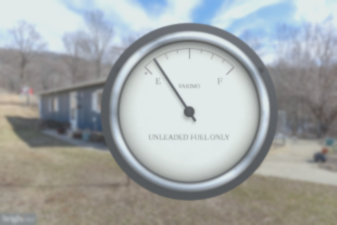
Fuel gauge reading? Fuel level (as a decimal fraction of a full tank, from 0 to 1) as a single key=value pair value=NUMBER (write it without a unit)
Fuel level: value=0.125
